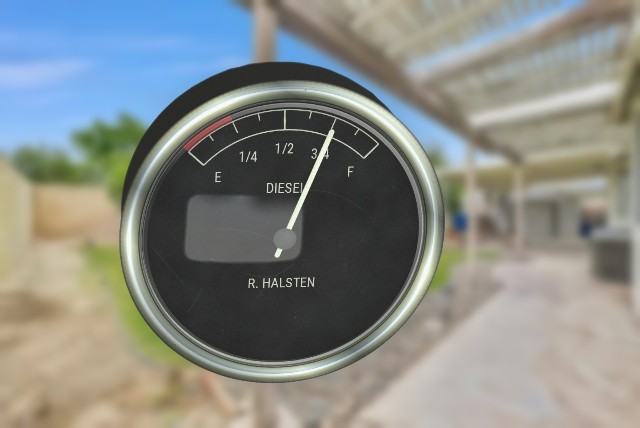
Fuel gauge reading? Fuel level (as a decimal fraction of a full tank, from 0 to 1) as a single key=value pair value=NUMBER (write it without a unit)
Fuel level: value=0.75
